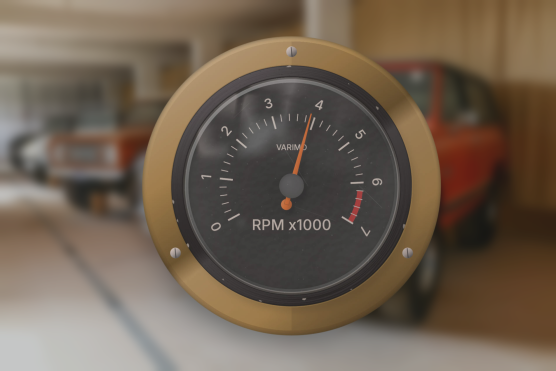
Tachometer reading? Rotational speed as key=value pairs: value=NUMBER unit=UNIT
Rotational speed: value=3900 unit=rpm
